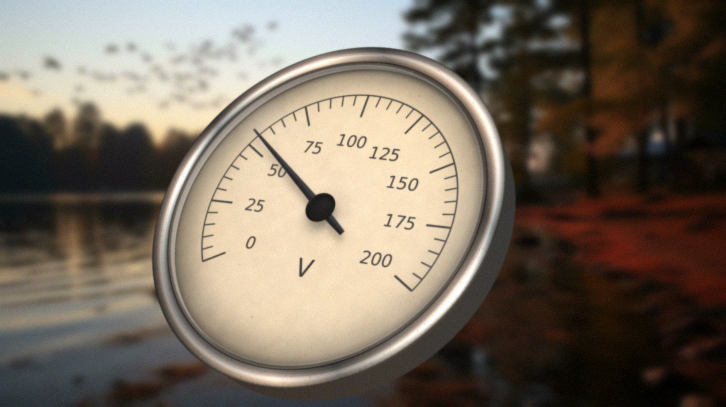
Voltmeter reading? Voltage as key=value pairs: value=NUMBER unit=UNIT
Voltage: value=55 unit=V
